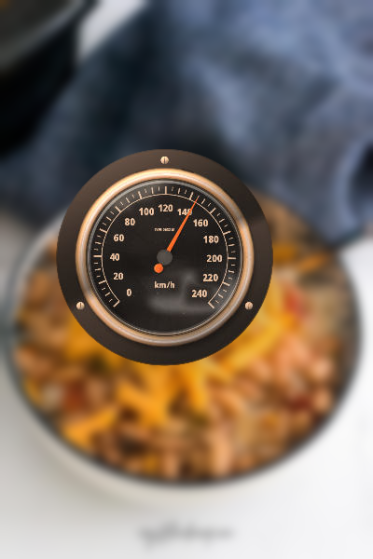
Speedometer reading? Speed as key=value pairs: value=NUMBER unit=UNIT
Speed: value=145 unit=km/h
